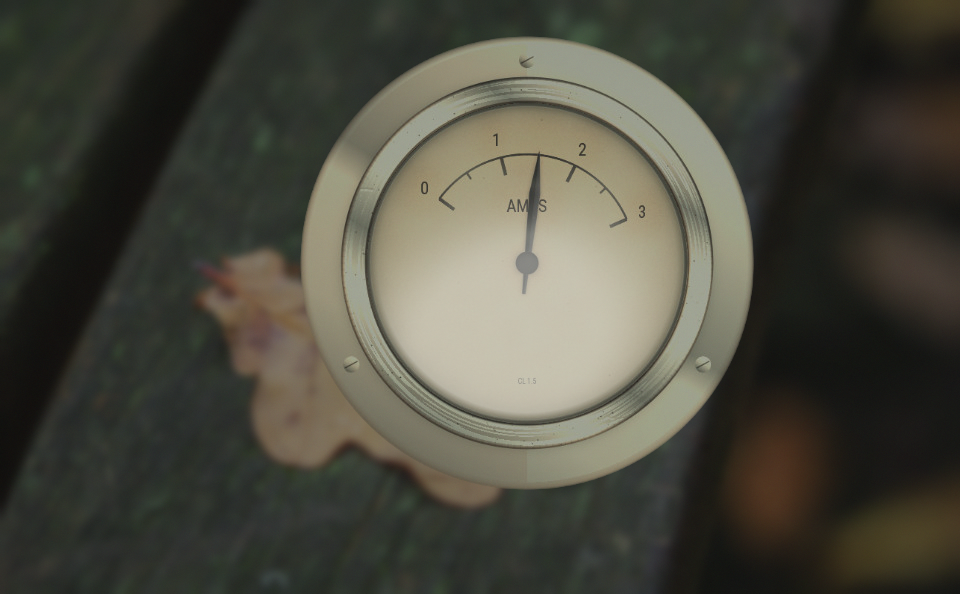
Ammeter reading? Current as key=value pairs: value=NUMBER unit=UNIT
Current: value=1.5 unit=A
